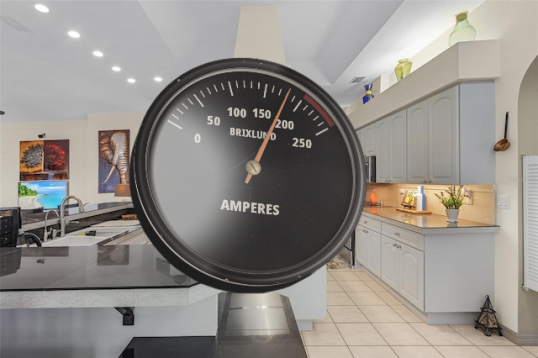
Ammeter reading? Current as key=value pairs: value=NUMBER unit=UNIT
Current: value=180 unit=A
